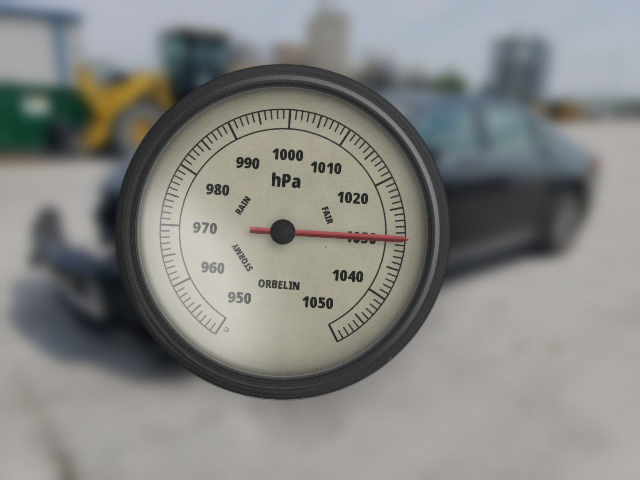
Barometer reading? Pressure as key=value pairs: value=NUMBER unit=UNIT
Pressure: value=1030 unit=hPa
